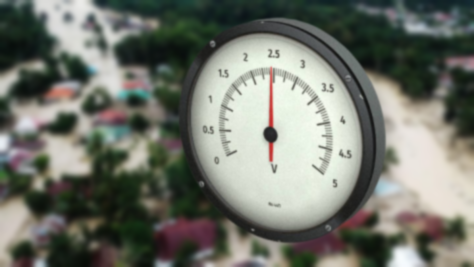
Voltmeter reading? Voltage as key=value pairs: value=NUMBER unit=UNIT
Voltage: value=2.5 unit=V
